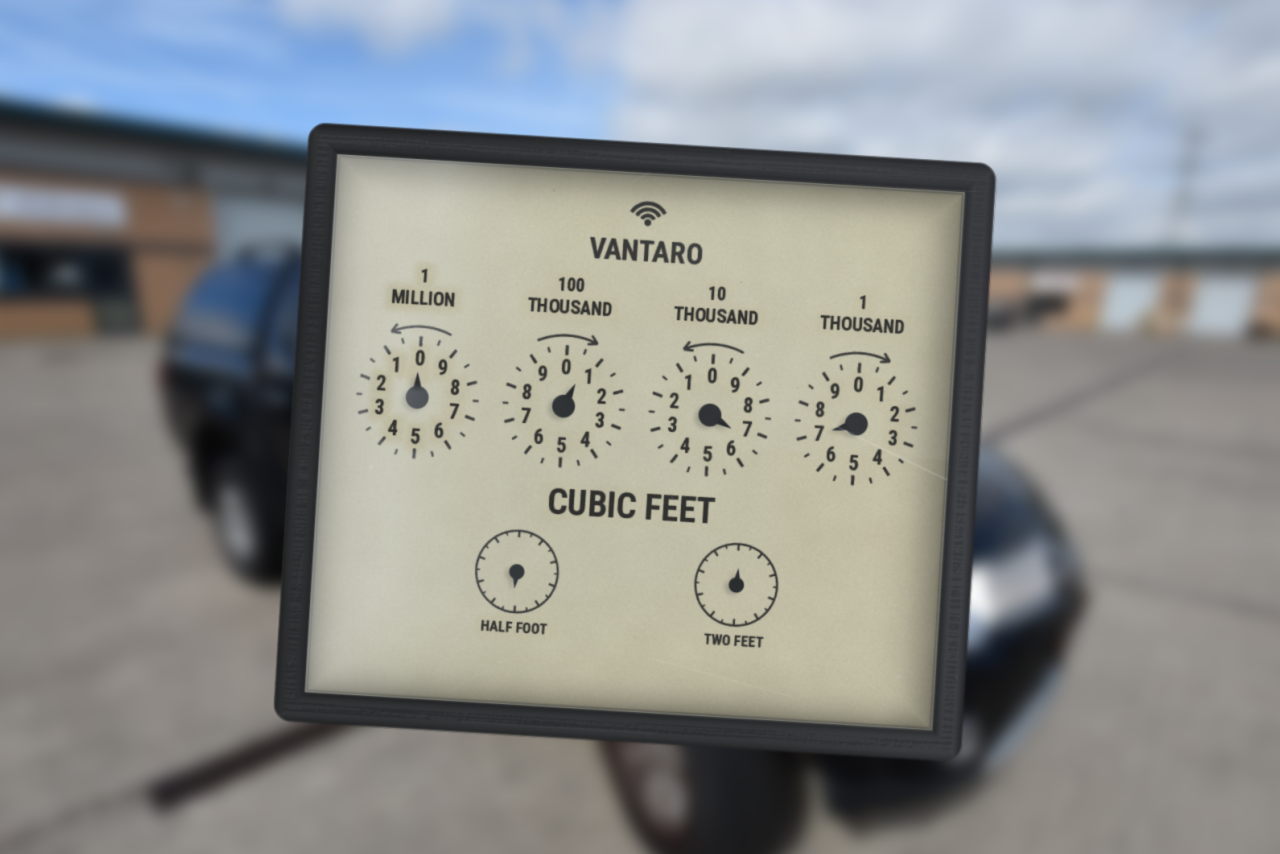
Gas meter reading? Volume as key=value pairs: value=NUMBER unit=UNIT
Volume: value=6700 unit=ft³
